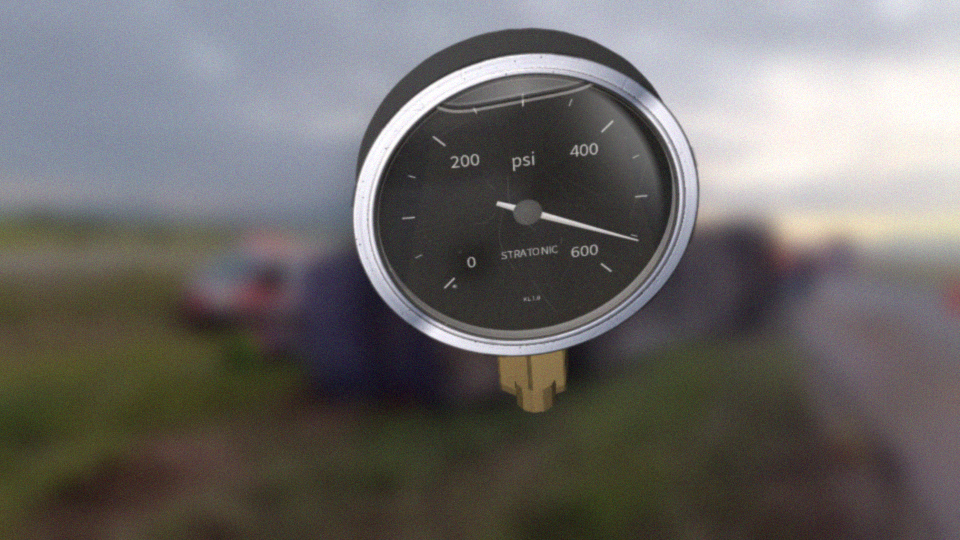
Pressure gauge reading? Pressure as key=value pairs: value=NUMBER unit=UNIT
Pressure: value=550 unit=psi
